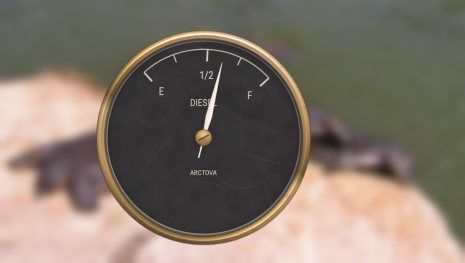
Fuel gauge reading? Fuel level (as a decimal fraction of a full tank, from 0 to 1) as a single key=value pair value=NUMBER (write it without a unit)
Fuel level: value=0.625
